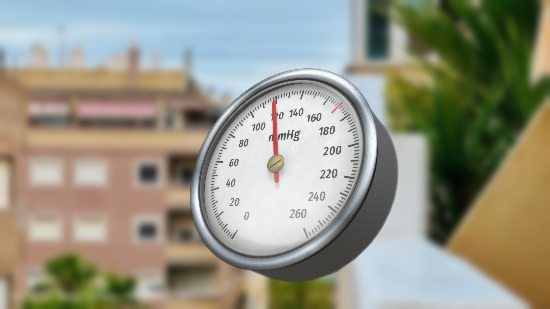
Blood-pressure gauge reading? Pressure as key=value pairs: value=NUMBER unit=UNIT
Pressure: value=120 unit=mmHg
